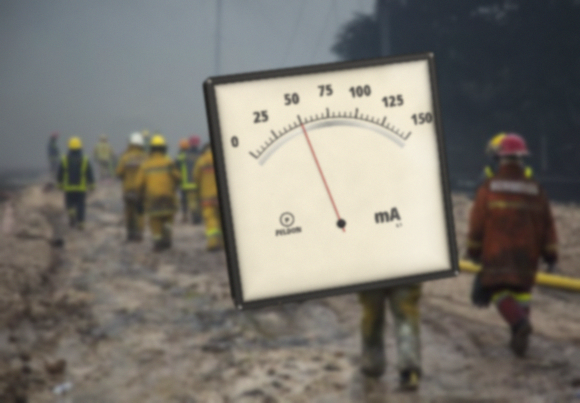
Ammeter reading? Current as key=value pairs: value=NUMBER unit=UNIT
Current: value=50 unit=mA
